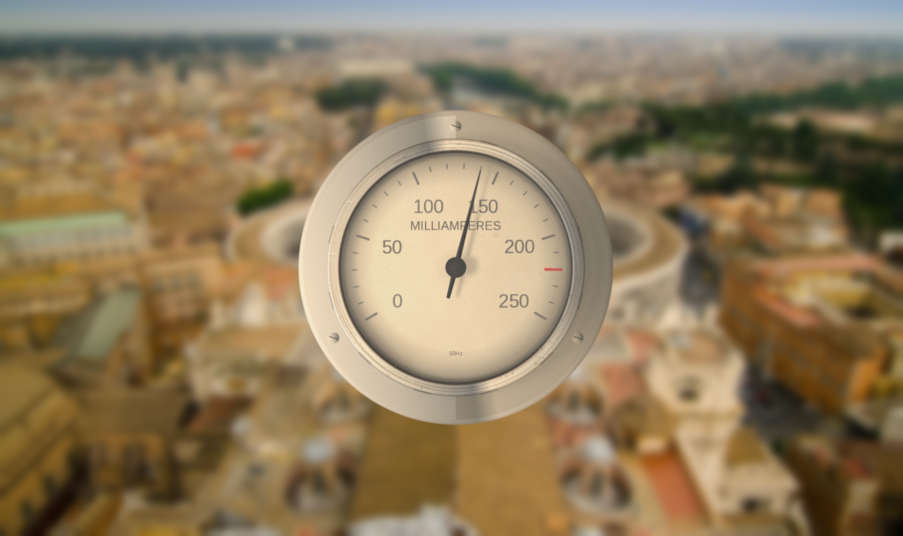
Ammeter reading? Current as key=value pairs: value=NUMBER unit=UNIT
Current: value=140 unit=mA
